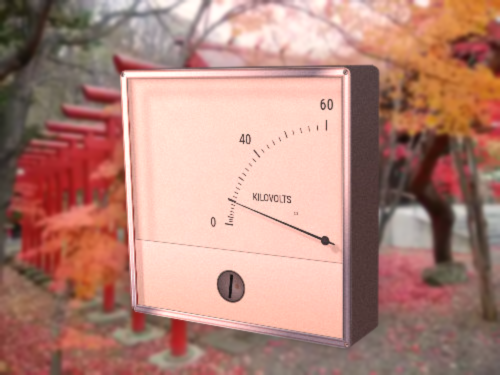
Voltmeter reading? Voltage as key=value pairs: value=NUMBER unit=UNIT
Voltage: value=20 unit=kV
